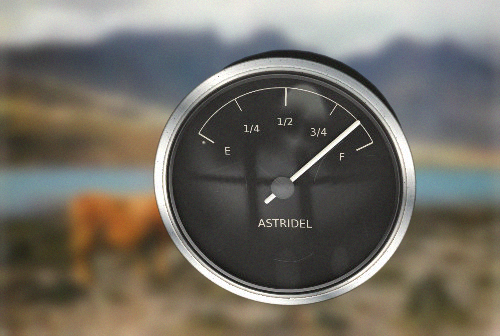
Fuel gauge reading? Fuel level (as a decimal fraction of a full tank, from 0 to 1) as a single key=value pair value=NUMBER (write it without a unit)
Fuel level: value=0.875
